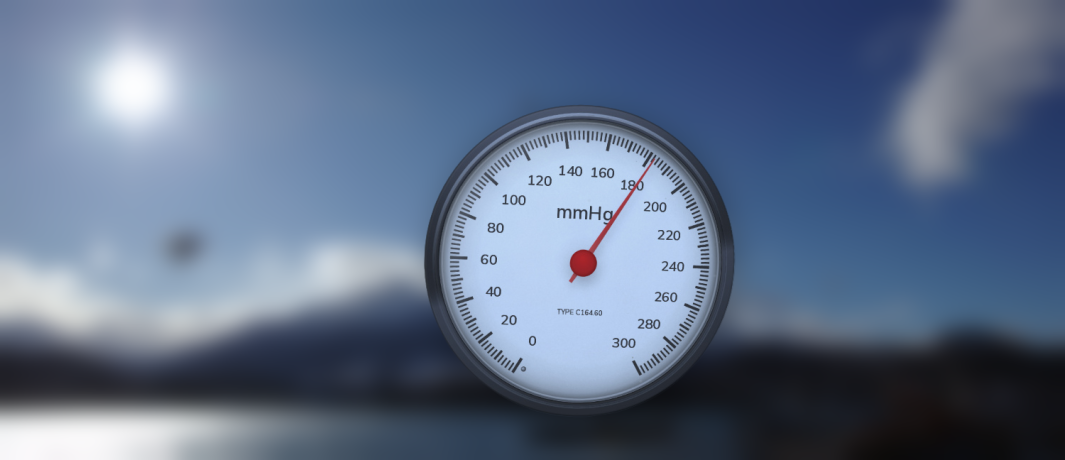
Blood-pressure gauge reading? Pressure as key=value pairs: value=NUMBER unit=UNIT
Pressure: value=182 unit=mmHg
